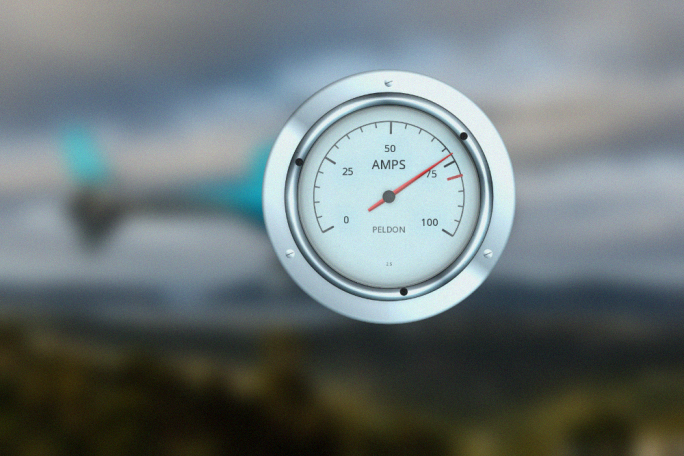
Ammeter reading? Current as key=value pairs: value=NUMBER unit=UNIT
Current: value=72.5 unit=A
